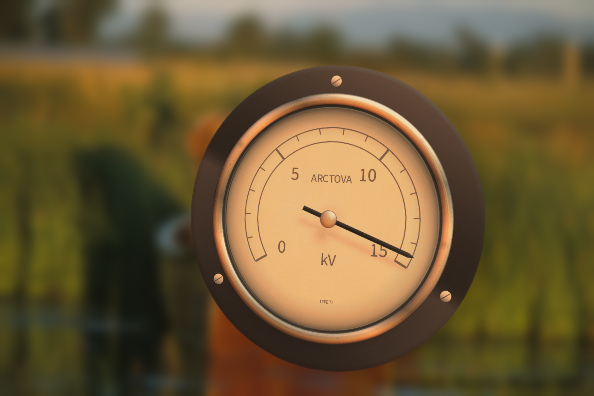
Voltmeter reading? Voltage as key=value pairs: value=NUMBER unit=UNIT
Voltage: value=14.5 unit=kV
